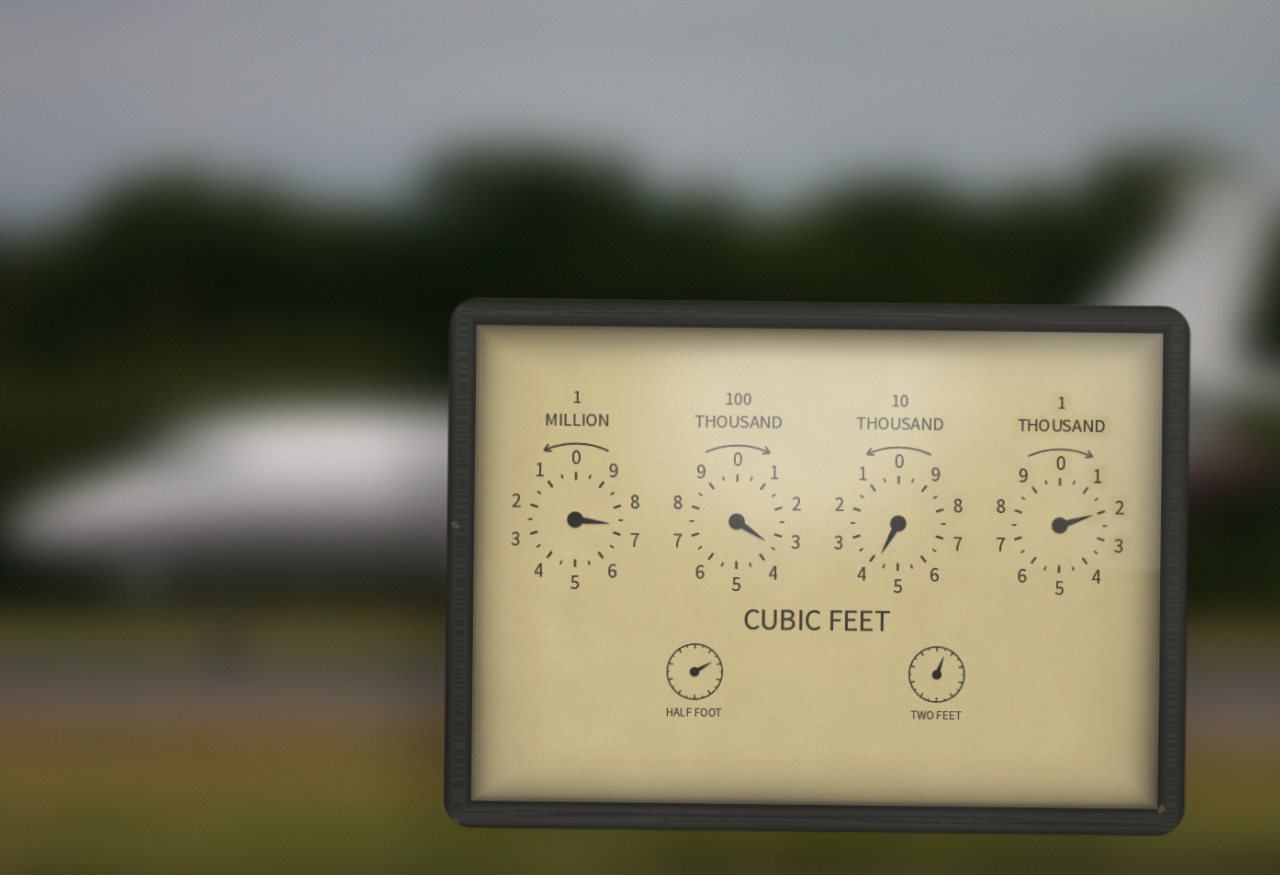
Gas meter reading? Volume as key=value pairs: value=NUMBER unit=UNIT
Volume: value=734200 unit=ft³
